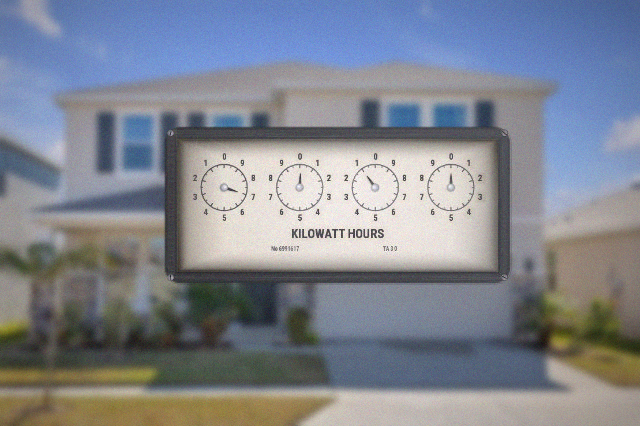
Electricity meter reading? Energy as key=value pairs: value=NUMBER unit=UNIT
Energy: value=7010 unit=kWh
